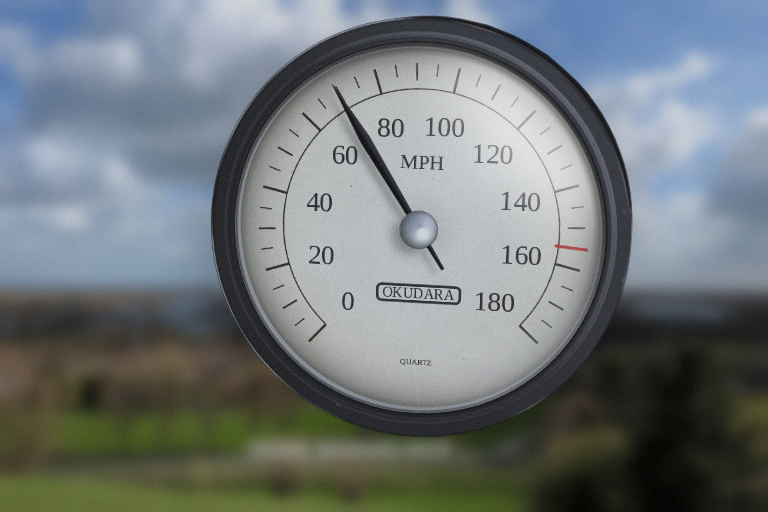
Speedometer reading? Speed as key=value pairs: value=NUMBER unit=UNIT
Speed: value=70 unit=mph
